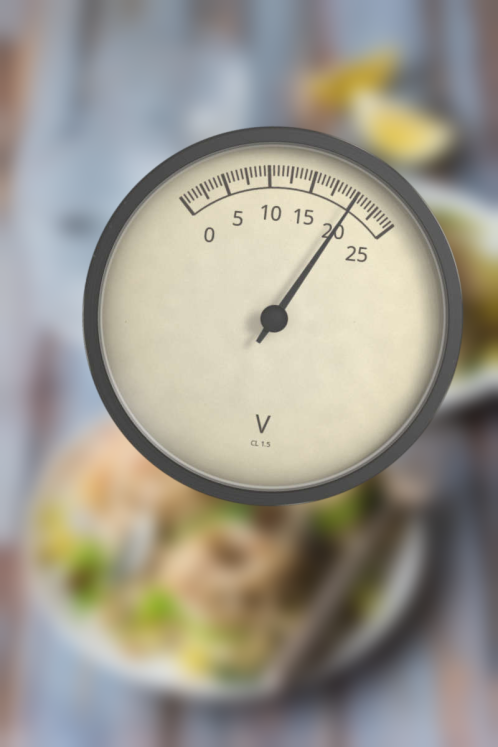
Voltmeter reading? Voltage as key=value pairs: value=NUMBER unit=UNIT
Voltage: value=20 unit=V
